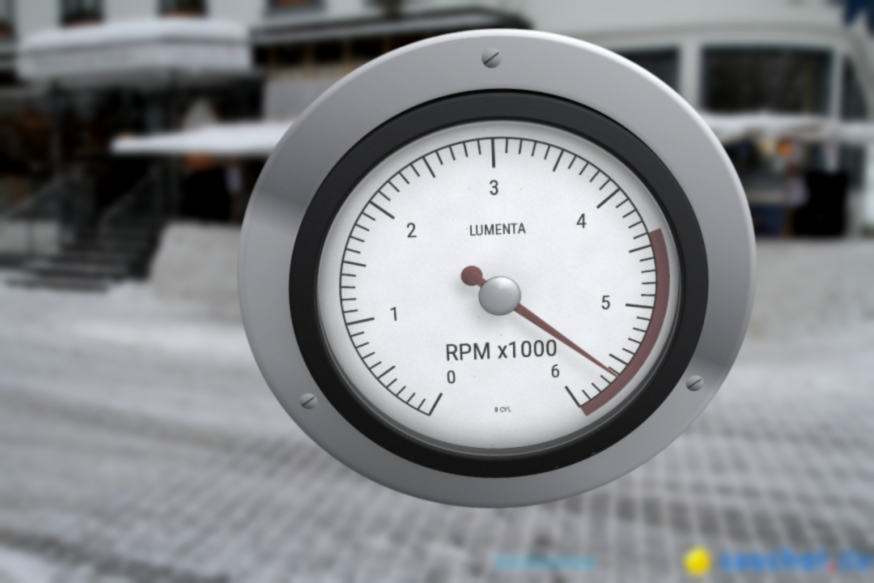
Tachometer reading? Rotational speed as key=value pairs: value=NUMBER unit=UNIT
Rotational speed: value=5600 unit=rpm
